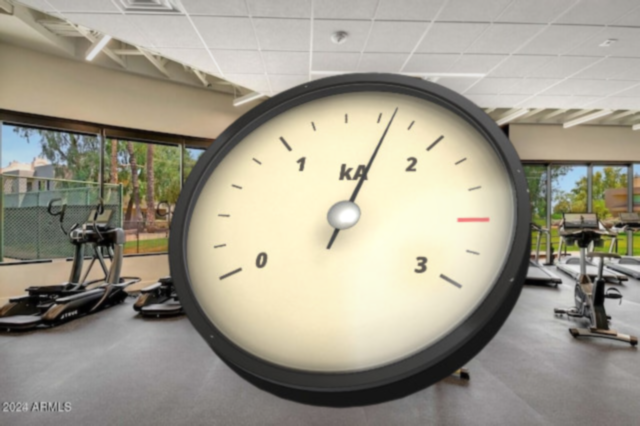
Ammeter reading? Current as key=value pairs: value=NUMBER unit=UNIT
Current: value=1.7 unit=kA
